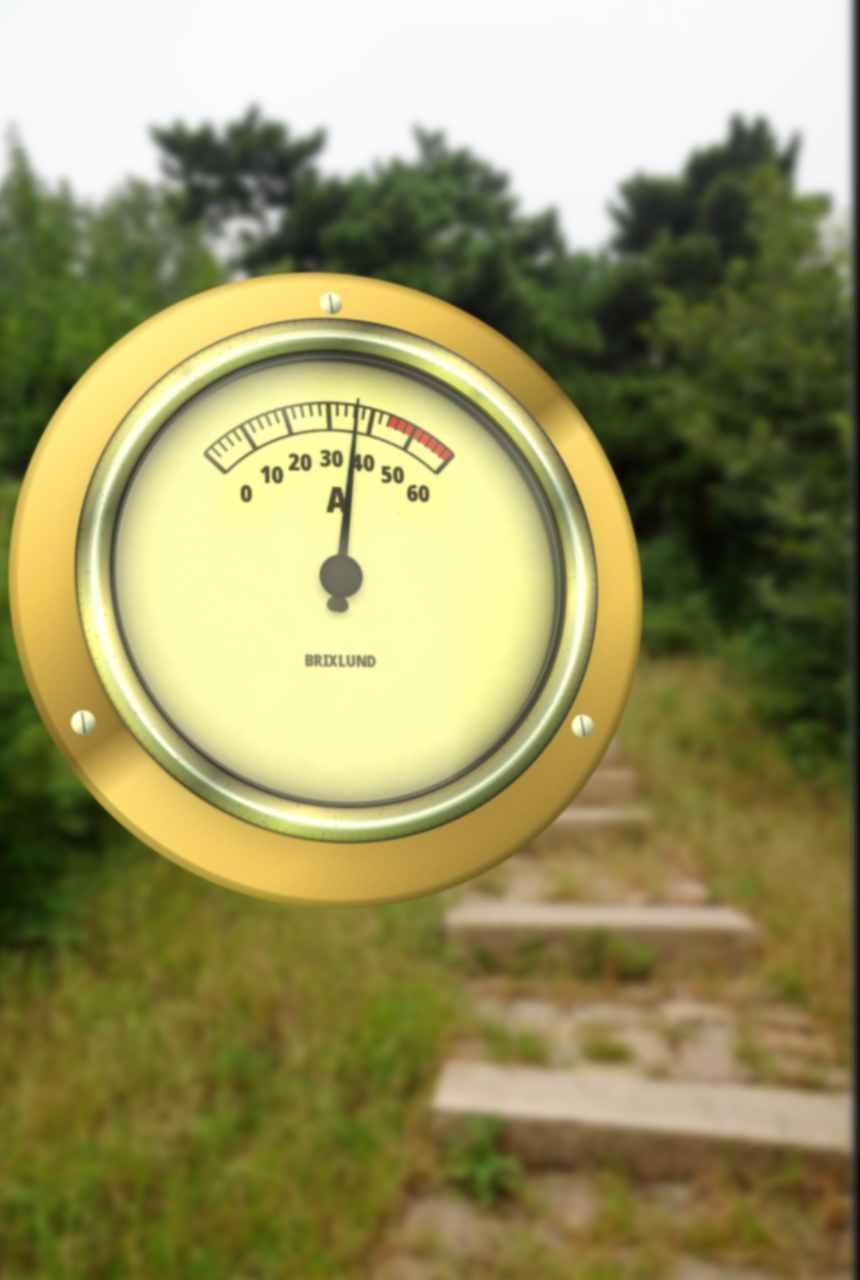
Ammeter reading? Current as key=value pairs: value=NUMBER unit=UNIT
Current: value=36 unit=A
